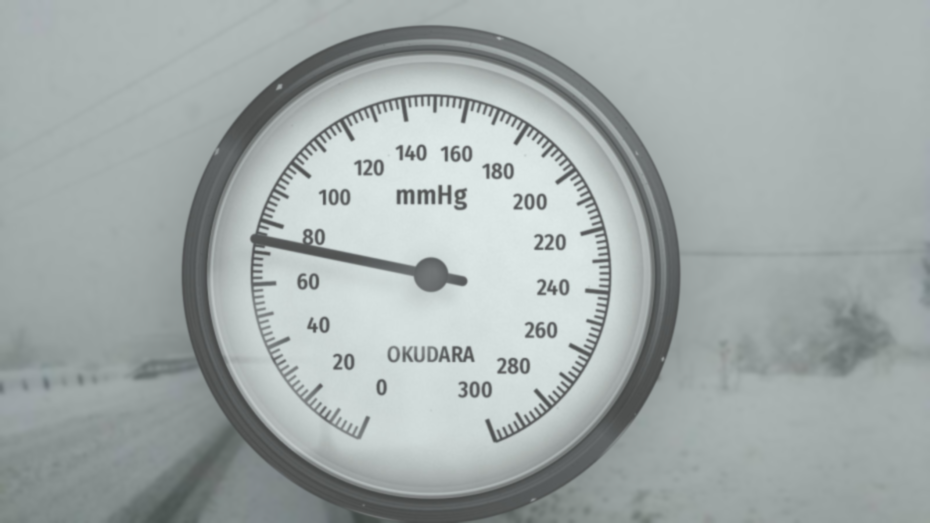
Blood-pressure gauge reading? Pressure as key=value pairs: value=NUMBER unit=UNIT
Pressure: value=74 unit=mmHg
